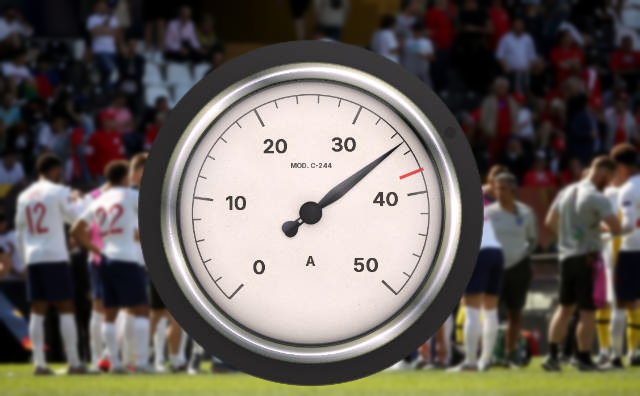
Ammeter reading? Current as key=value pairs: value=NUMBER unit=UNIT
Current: value=35 unit=A
